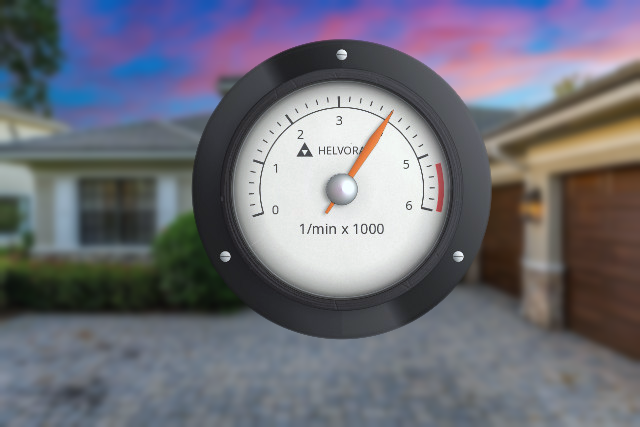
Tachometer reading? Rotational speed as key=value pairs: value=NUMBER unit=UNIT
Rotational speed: value=4000 unit=rpm
